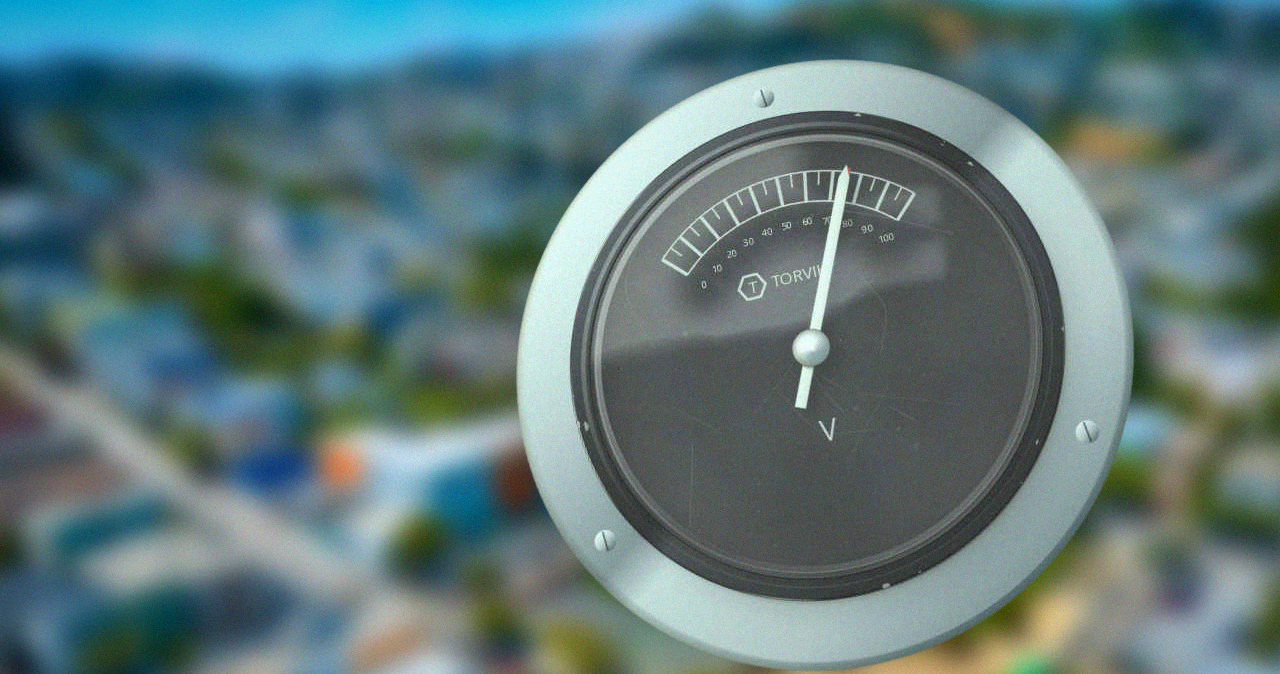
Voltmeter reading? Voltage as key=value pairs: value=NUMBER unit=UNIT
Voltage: value=75 unit=V
